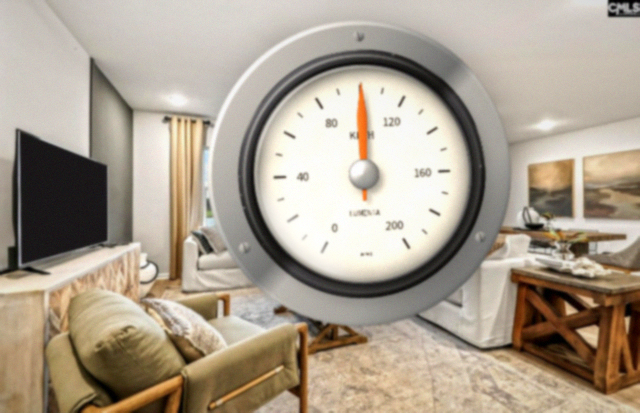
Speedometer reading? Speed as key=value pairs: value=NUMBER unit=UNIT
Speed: value=100 unit=km/h
